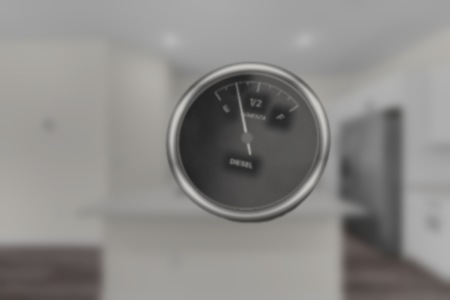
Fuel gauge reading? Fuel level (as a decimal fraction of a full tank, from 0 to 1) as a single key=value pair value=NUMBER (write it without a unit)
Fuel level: value=0.25
